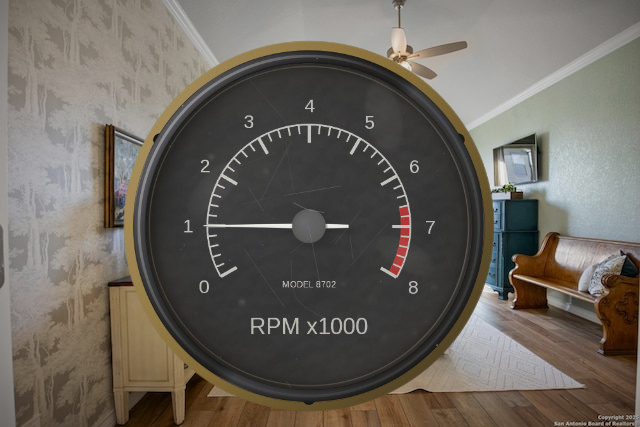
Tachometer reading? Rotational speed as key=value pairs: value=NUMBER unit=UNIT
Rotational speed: value=1000 unit=rpm
